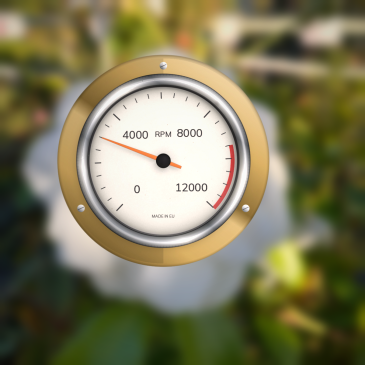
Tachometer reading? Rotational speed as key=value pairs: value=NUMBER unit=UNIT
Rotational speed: value=3000 unit=rpm
